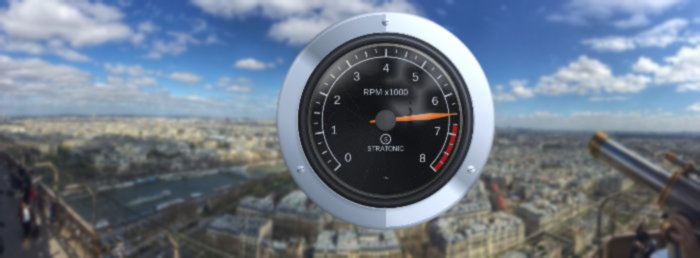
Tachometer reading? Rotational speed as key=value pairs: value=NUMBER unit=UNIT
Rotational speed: value=6500 unit=rpm
